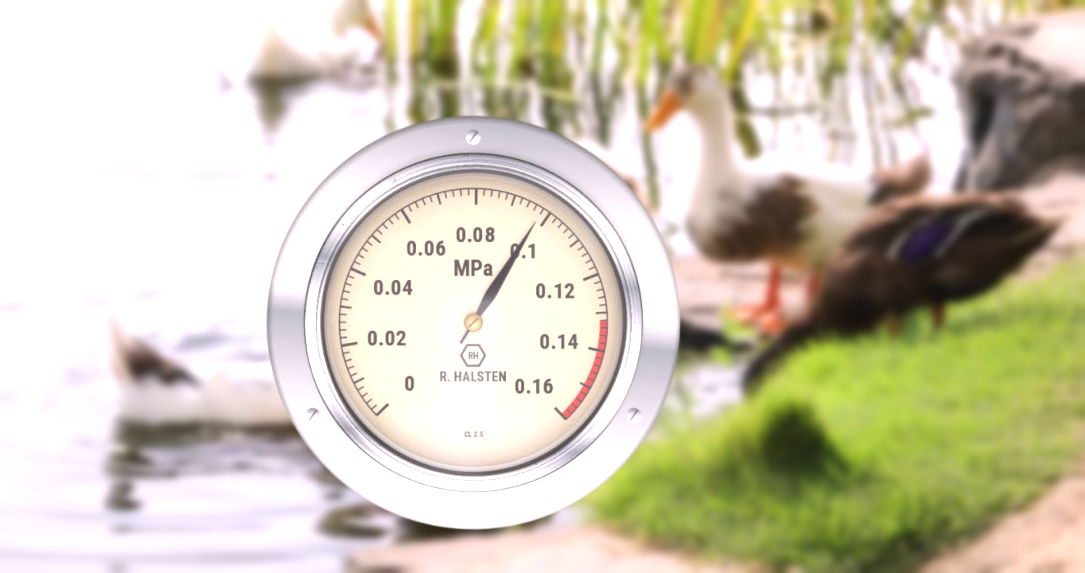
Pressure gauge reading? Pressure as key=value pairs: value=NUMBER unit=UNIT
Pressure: value=0.098 unit=MPa
